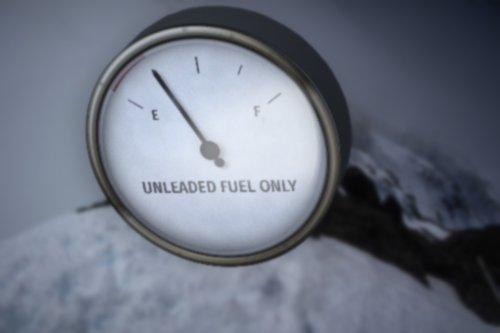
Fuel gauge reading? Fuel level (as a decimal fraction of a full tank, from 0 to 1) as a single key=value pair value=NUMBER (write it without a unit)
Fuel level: value=0.25
